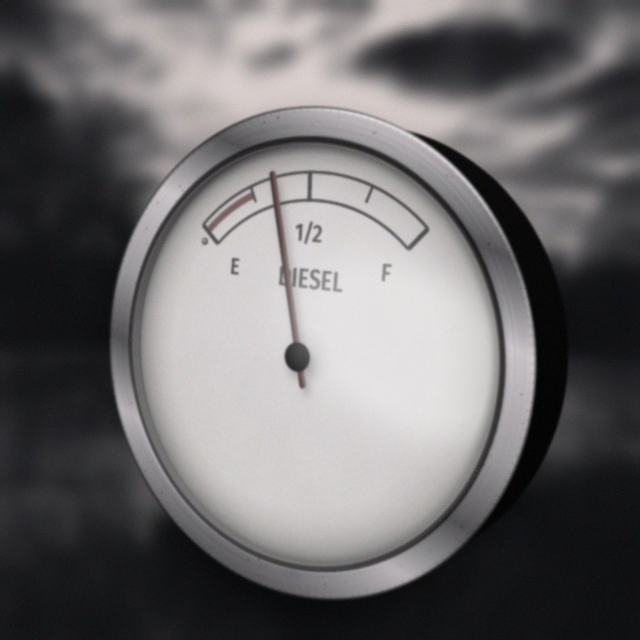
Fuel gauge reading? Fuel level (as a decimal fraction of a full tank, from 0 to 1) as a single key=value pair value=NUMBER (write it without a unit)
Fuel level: value=0.375
